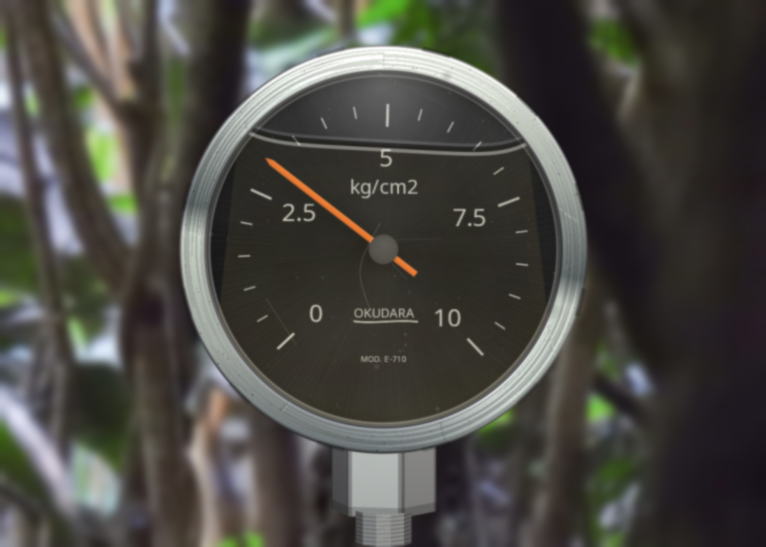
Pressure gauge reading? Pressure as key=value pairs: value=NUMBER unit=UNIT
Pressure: value=3 unit=kg/cm²
